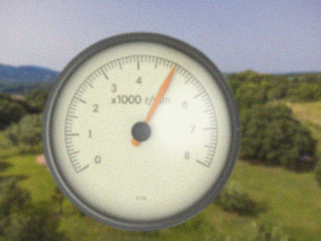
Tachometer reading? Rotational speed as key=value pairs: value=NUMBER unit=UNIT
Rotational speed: value=5000 unit=rpm
